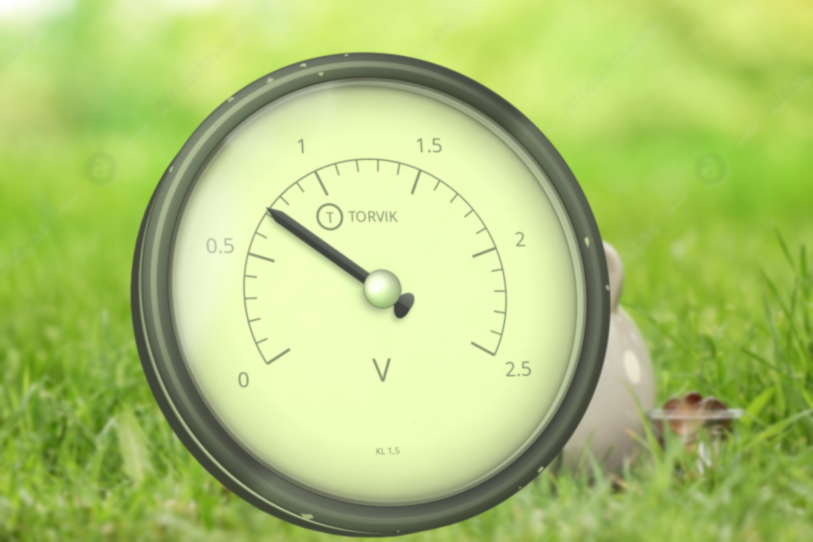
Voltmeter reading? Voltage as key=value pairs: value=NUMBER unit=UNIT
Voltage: value=0.7 unit=V
